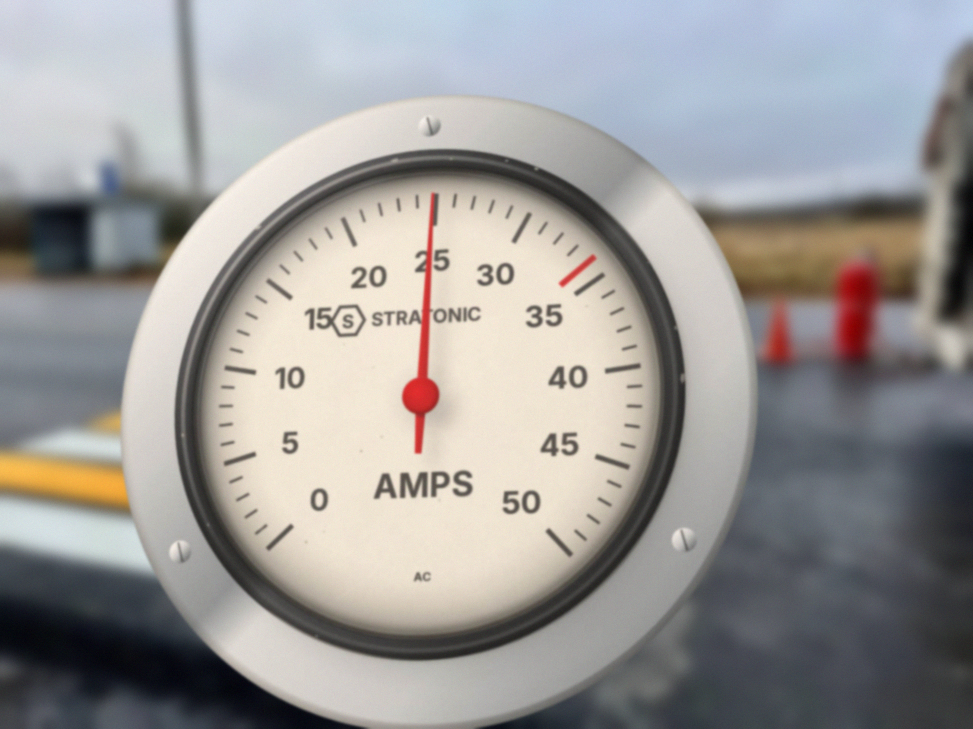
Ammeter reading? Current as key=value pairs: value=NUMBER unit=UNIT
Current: value=25 unit=A
